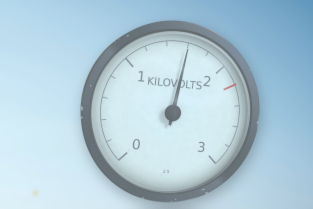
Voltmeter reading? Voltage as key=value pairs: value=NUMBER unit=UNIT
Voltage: value=1.6 unit=kV
